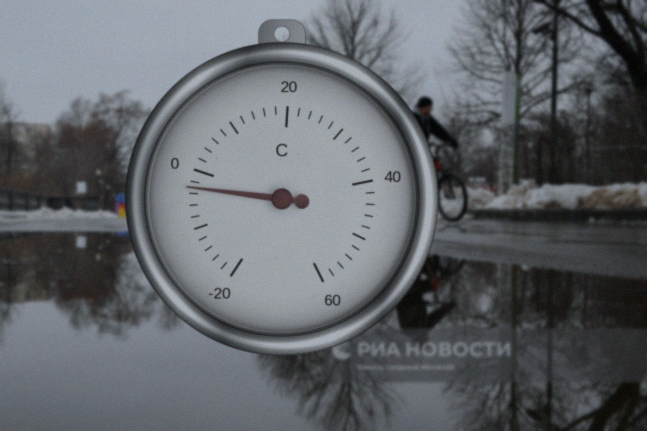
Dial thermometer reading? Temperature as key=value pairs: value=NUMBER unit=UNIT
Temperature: value=-3 unit=°C
